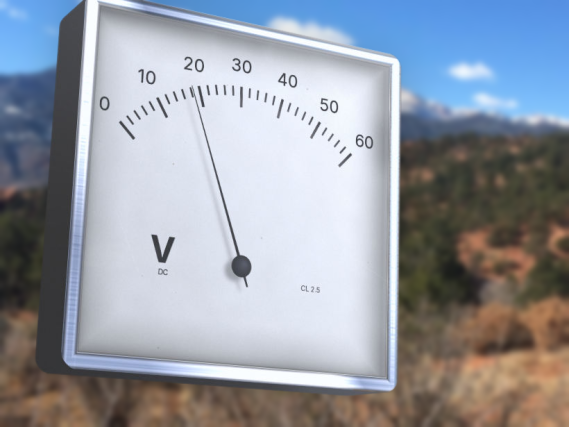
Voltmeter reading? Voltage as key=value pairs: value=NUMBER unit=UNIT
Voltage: value=18 unit=V
